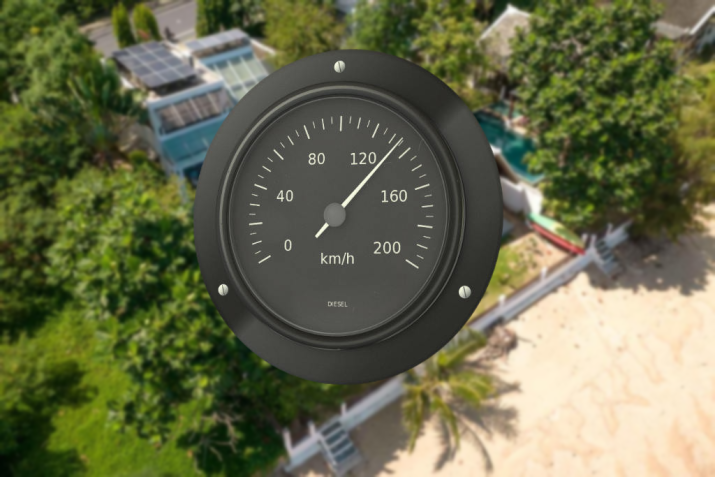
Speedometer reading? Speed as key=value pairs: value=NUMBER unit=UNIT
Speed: value=135 unit=km/h
